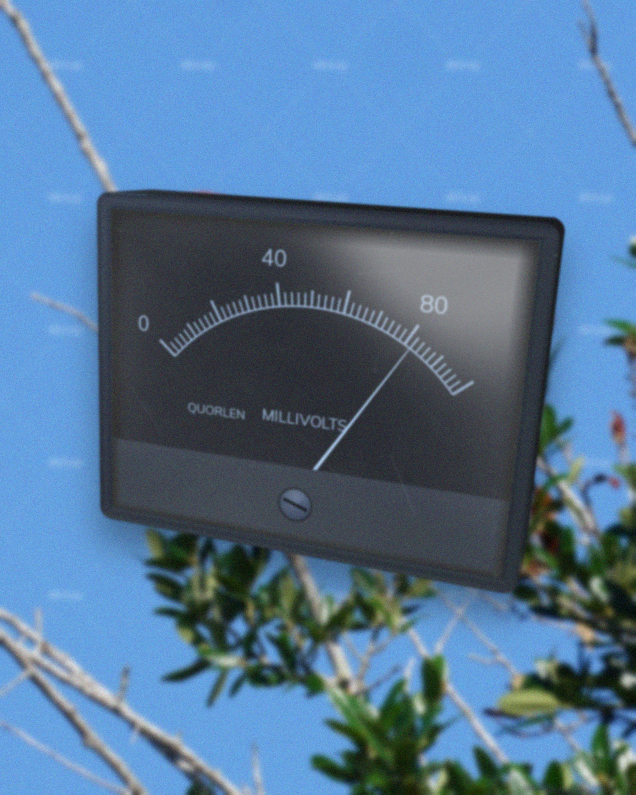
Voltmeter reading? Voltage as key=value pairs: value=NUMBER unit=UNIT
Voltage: value=82 unit=mV
